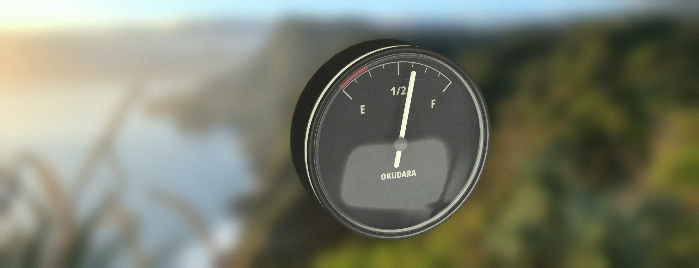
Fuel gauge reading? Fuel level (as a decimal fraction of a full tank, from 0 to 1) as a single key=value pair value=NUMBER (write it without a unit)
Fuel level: value=0.625
